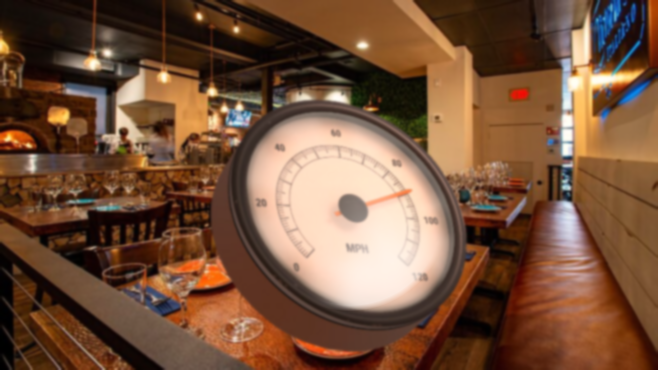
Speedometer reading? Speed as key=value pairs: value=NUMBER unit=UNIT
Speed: value=90 unit=mph
